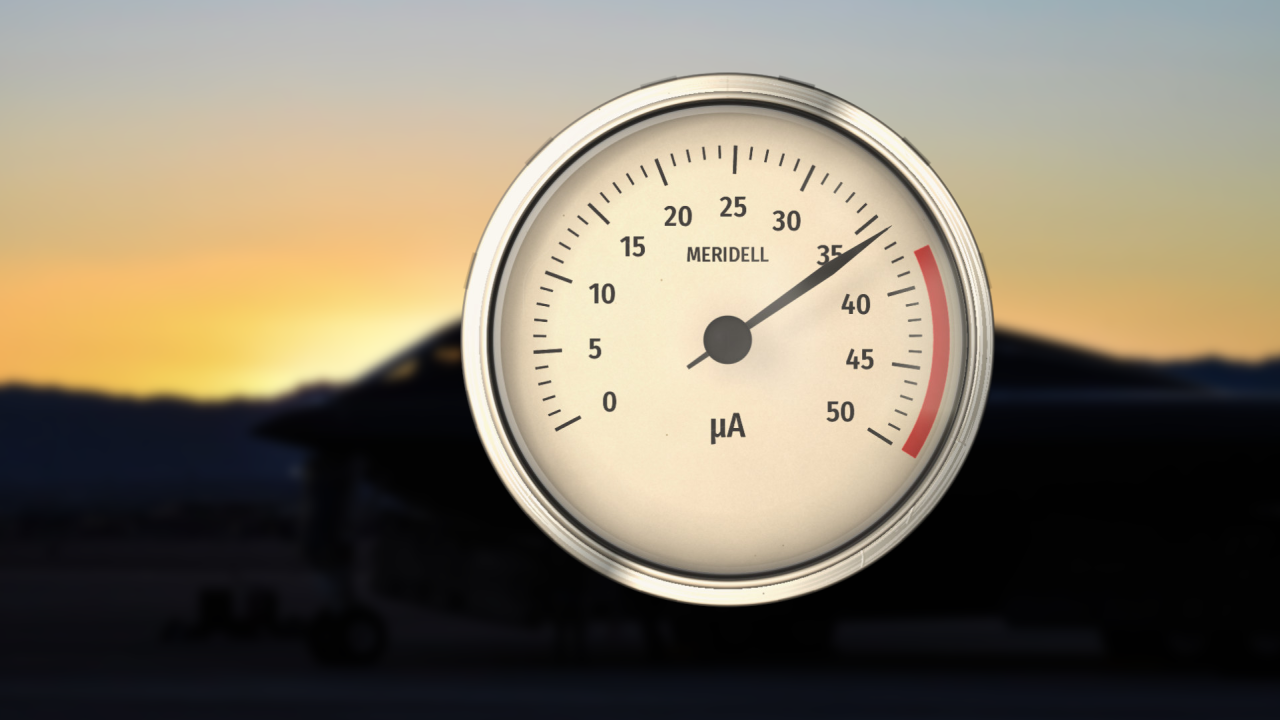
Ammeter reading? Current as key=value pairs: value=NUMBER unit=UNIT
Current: value=36 unit=µA
